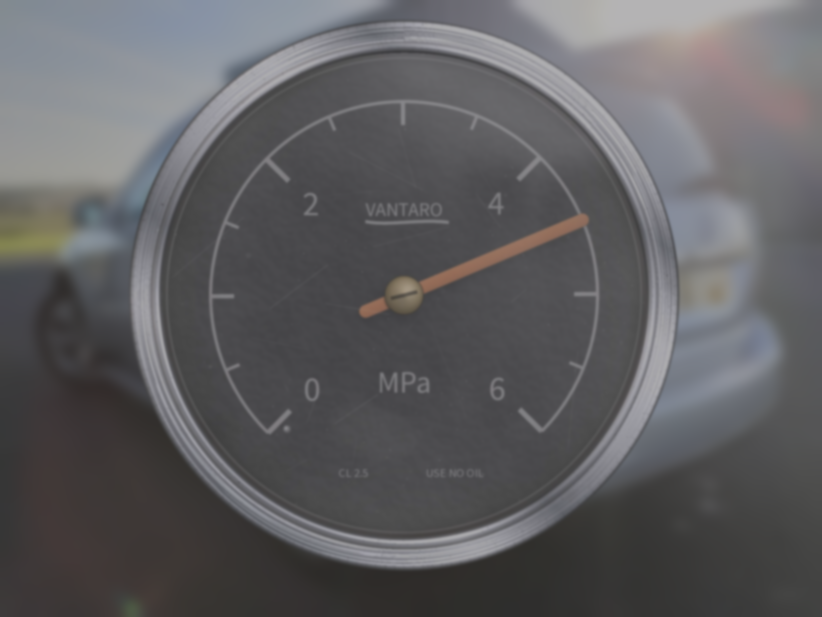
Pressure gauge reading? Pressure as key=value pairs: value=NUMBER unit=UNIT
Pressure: value=4.5 unit=MPa
